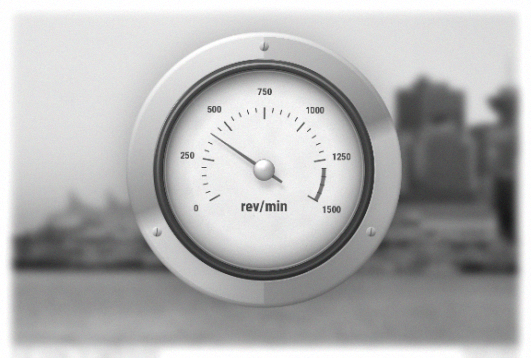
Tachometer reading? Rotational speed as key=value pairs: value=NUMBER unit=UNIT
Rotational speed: value=400 unit=rpm
